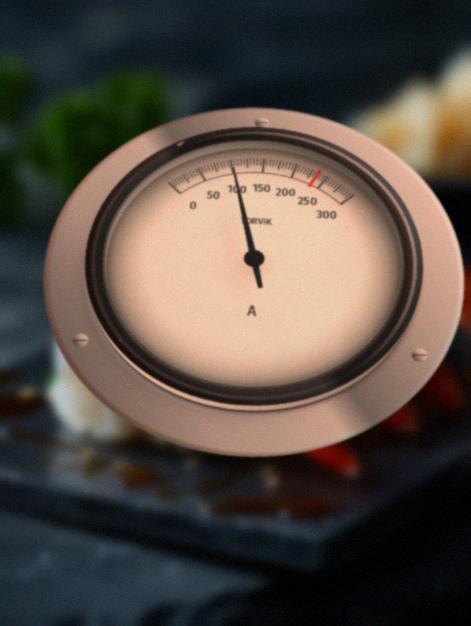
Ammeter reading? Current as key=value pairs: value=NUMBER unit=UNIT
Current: value=100 unit=A
